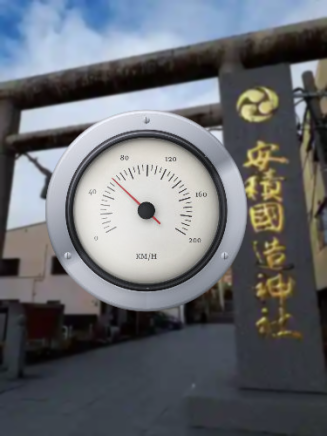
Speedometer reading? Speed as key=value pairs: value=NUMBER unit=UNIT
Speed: value=60 unit=km/h
